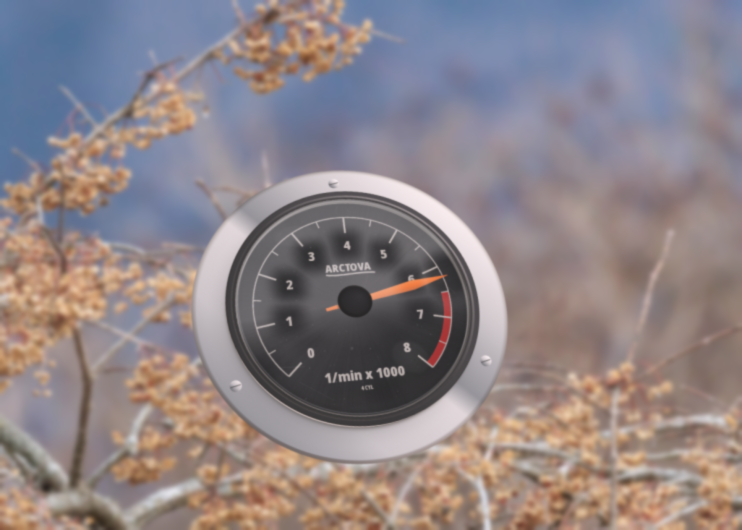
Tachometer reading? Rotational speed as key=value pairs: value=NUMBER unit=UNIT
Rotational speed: value=6250 unit=rpm
